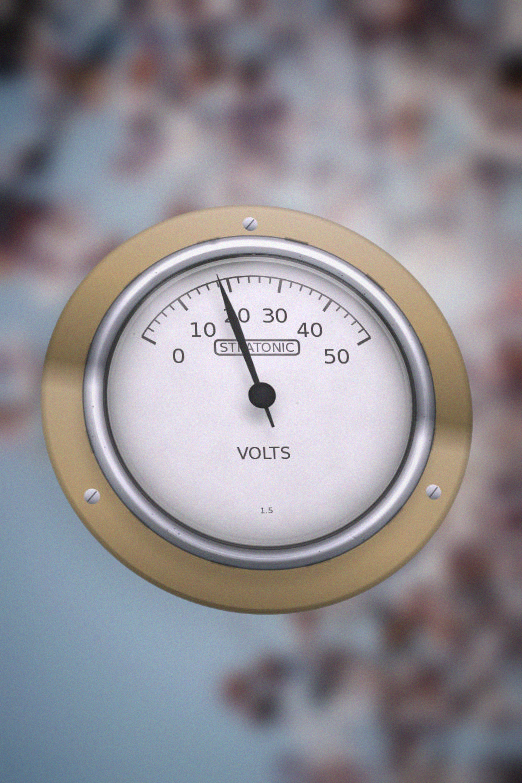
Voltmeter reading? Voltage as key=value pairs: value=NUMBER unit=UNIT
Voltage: value=18 unit=V
